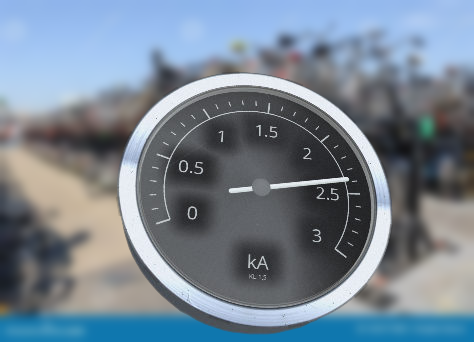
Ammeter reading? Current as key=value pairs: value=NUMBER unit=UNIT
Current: value=2.4 unit=kA
